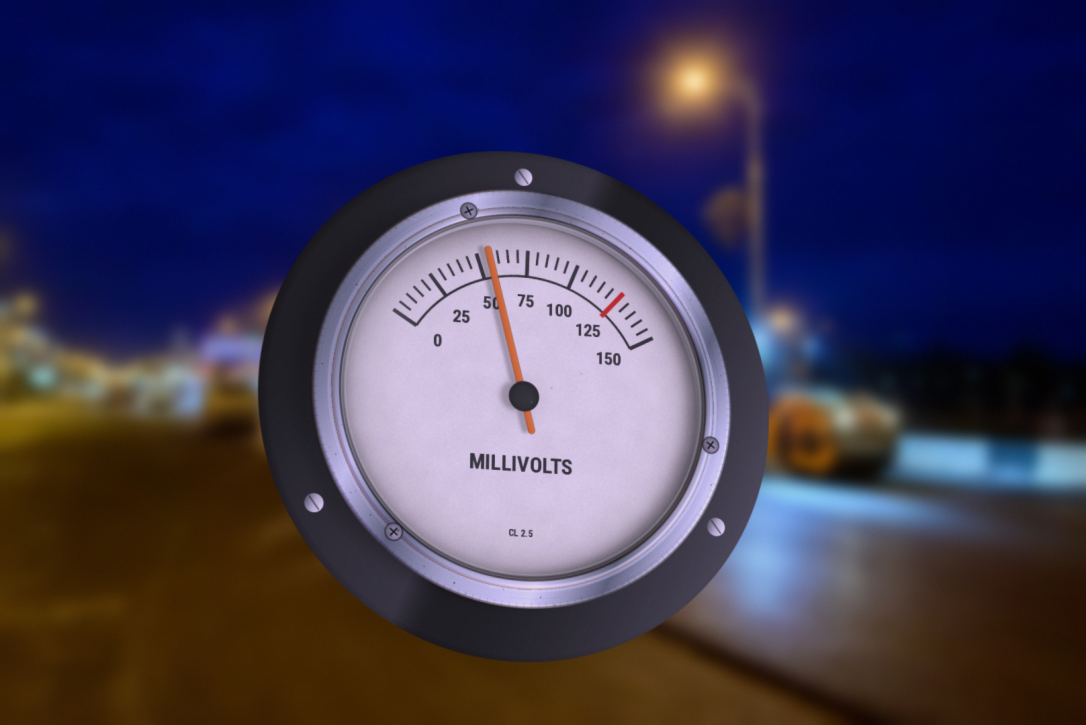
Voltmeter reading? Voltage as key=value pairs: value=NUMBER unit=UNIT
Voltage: value=55 unit=mV
